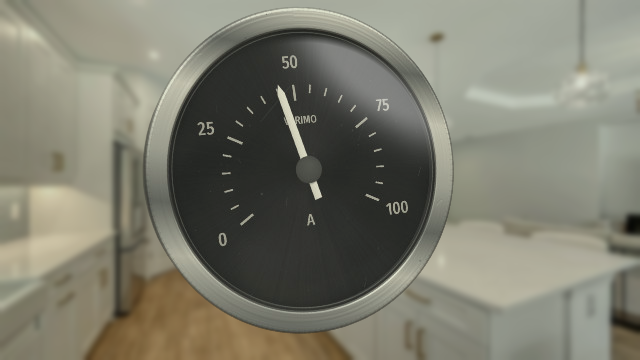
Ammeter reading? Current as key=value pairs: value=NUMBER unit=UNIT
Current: value=45 unit=A
